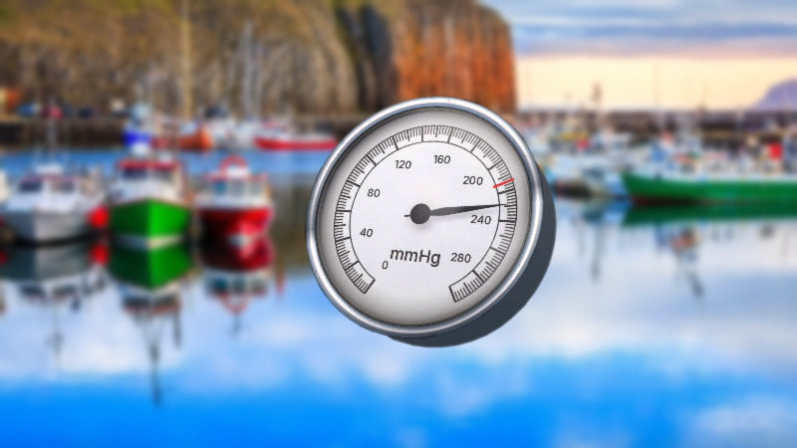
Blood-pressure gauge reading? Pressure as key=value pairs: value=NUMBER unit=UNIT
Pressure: value=230 unit=mmHg
